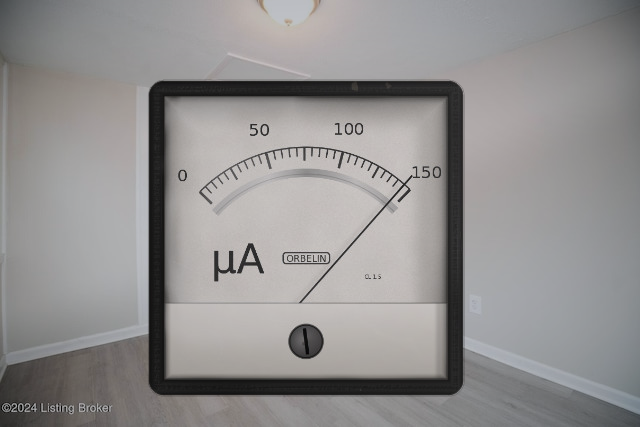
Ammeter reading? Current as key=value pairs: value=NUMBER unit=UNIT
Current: value=145 unit=µA
